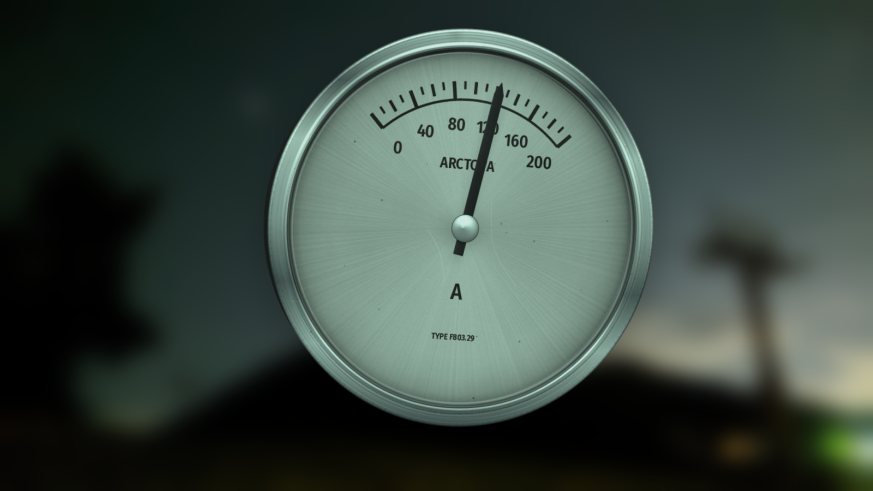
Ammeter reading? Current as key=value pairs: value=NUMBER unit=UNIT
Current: value=120 unit=A
